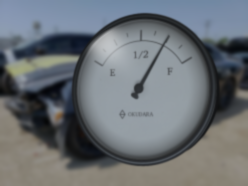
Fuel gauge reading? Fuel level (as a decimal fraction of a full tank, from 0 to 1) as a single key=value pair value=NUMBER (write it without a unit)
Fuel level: value=0.75
